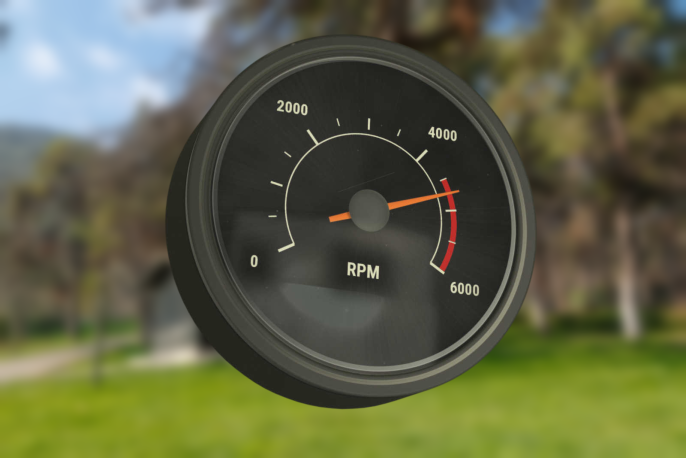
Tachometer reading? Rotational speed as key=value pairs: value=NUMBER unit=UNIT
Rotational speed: value=4750 unit=rpm
